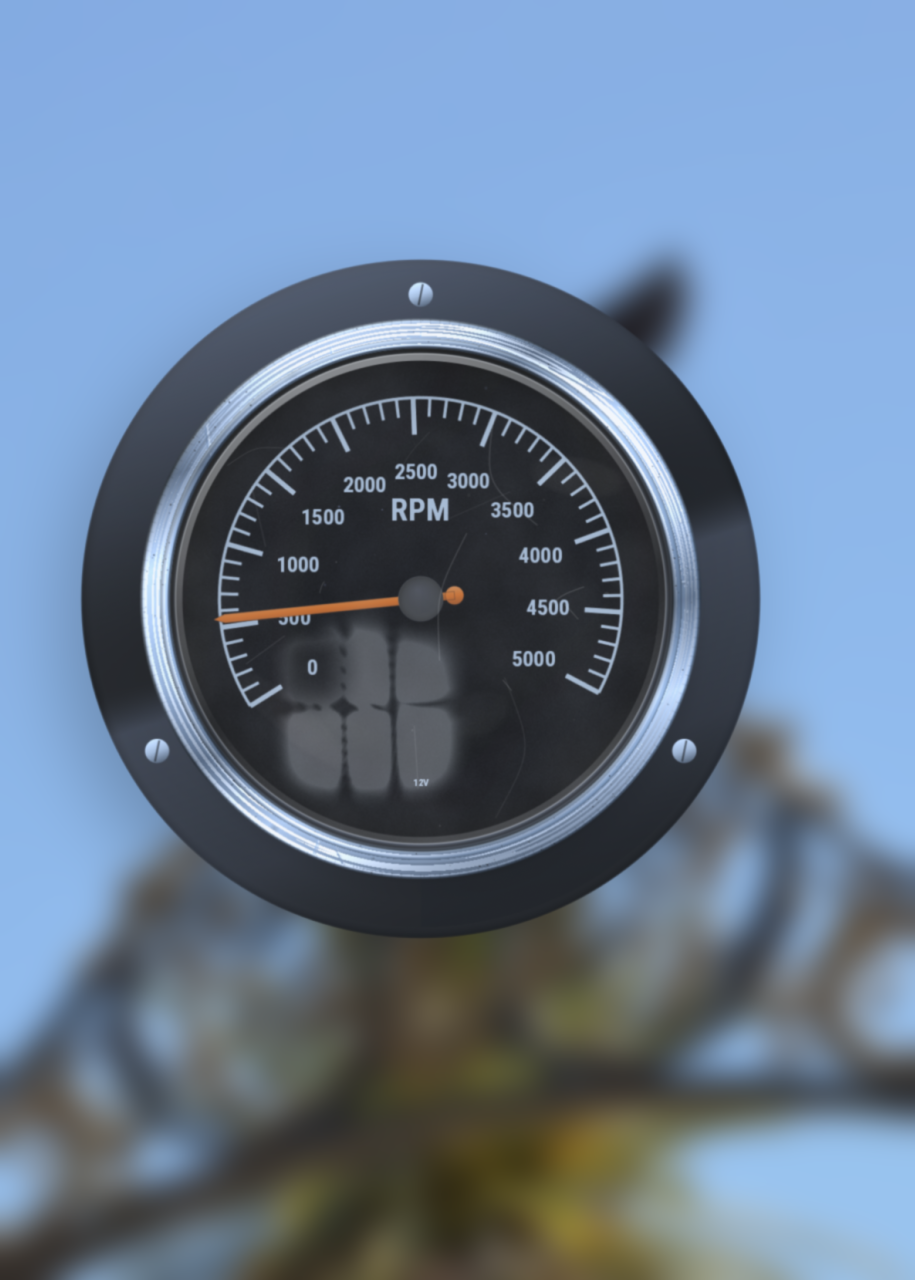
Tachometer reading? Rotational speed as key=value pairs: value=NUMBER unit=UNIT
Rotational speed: value=550 unit=rpm
